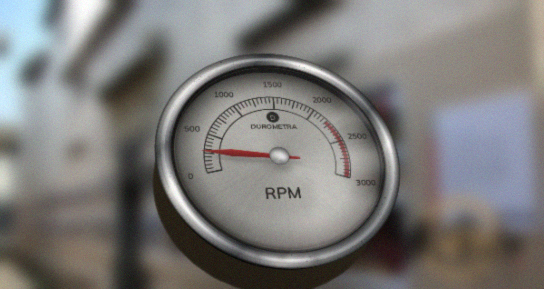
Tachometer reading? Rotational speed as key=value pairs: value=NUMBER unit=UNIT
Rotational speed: value=250 unit=rpm
